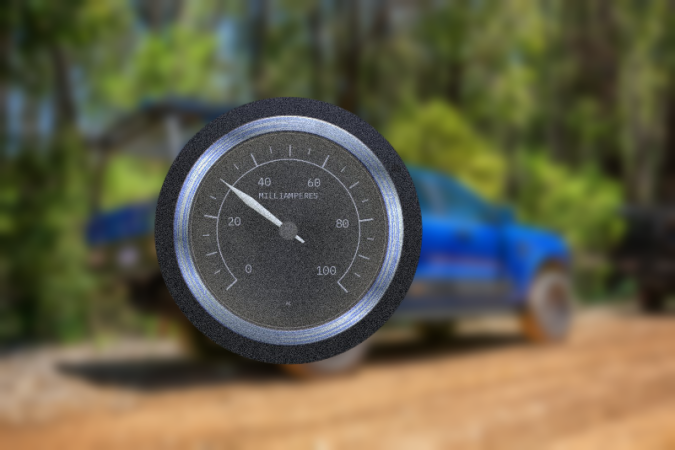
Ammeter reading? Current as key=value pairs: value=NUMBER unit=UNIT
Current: value=30 unit=mA
